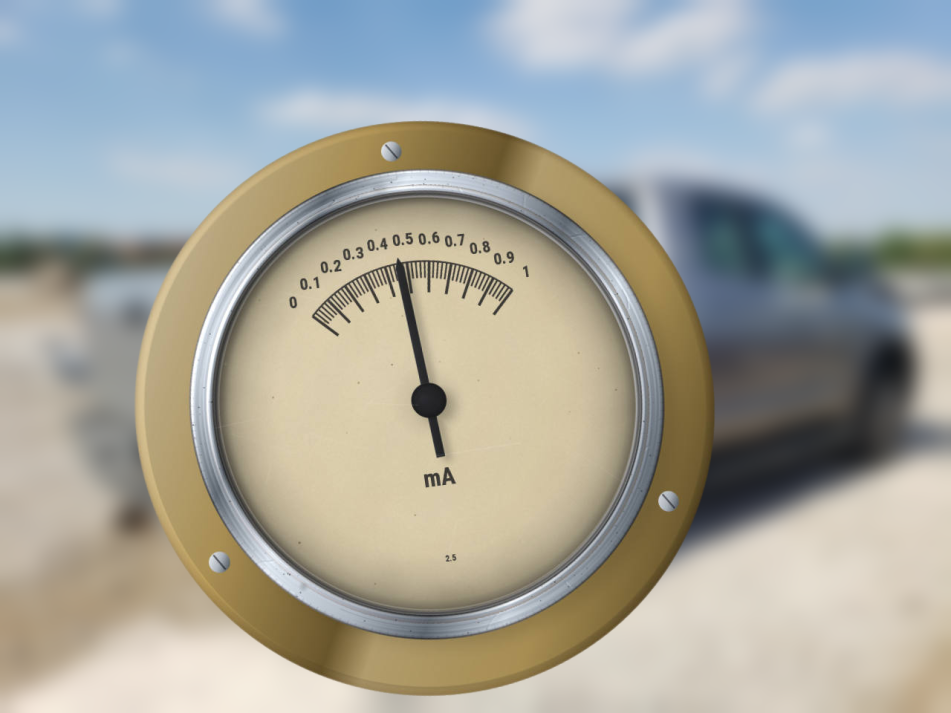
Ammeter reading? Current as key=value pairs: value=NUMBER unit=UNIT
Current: value=0.46 unit=mA
